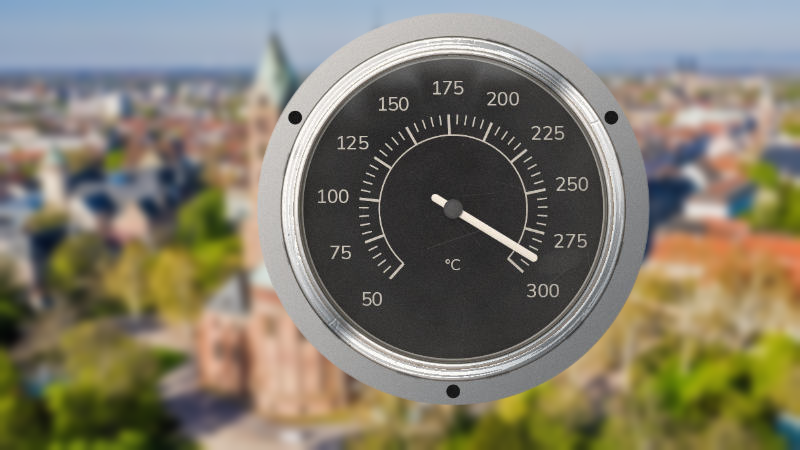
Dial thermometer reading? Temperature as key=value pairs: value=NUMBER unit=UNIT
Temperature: value=290 unit=°C
